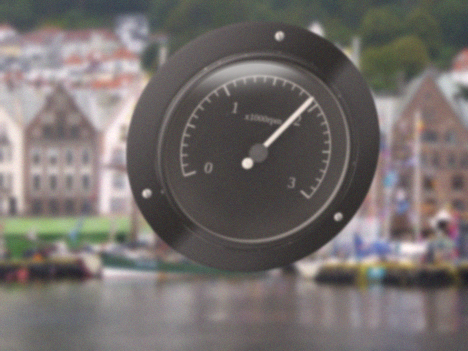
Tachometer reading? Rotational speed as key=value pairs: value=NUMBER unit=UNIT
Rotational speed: value=1900 unit=rpm
